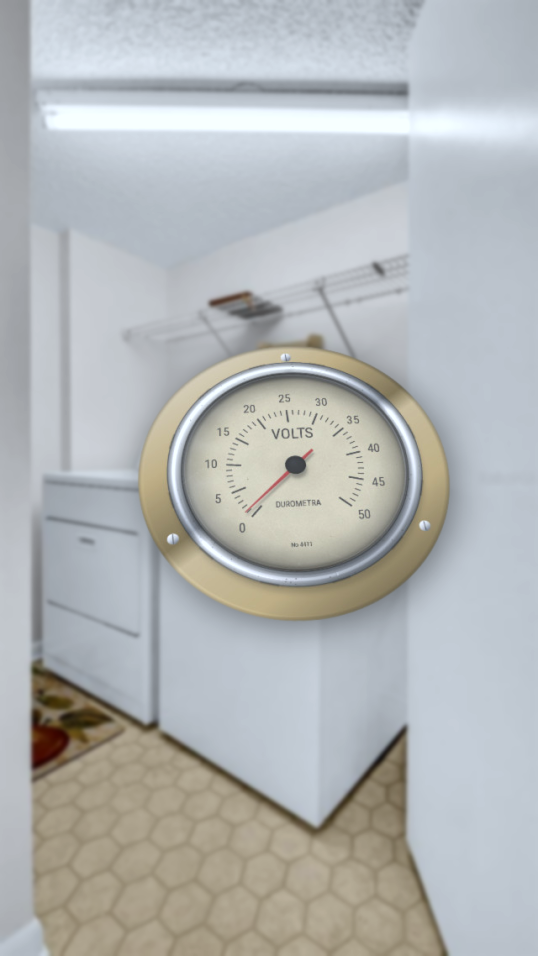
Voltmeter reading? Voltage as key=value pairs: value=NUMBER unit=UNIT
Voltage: value=1 unit=V
